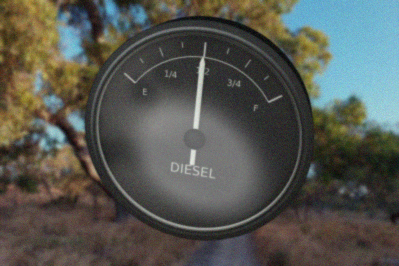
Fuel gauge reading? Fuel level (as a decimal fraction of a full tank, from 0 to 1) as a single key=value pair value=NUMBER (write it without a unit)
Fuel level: value=0.5
